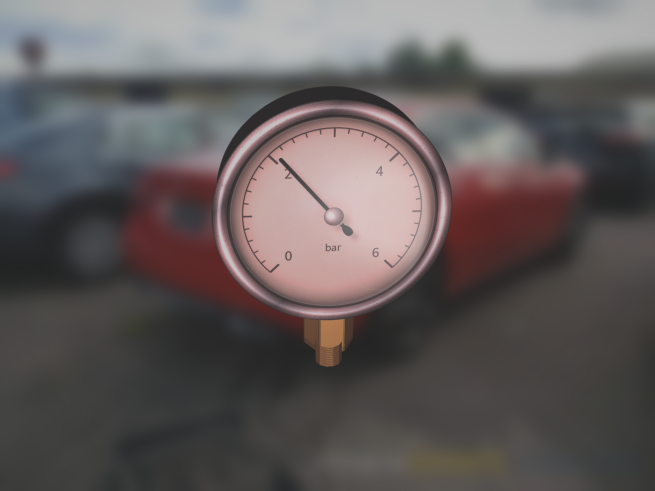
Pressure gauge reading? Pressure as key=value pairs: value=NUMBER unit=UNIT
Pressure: value=2.1 unit=bar
